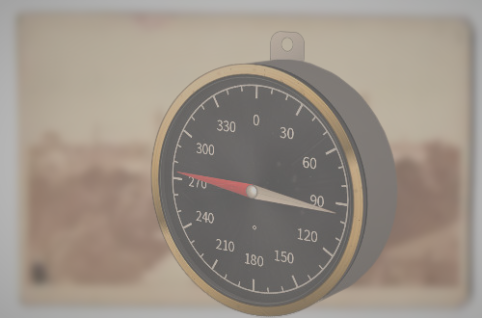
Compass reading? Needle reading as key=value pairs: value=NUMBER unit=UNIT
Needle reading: value=275 unit=°
